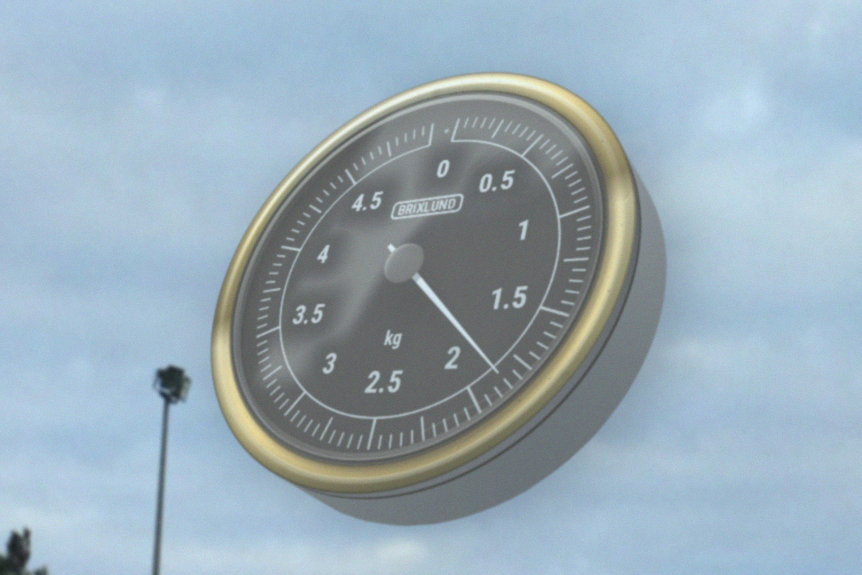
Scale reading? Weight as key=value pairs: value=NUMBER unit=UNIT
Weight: value=1.85 unit=kg
